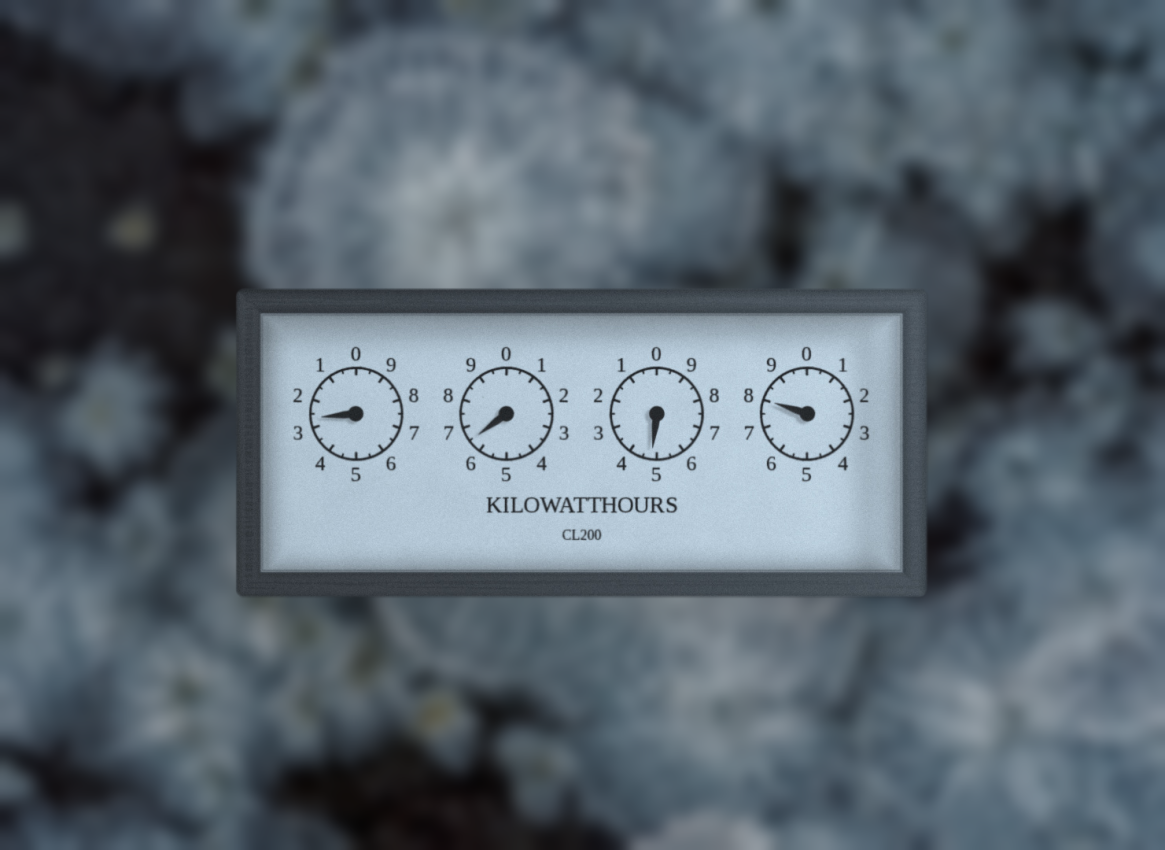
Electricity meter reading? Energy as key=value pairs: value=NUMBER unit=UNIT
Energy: value=2648 unit=kWh
